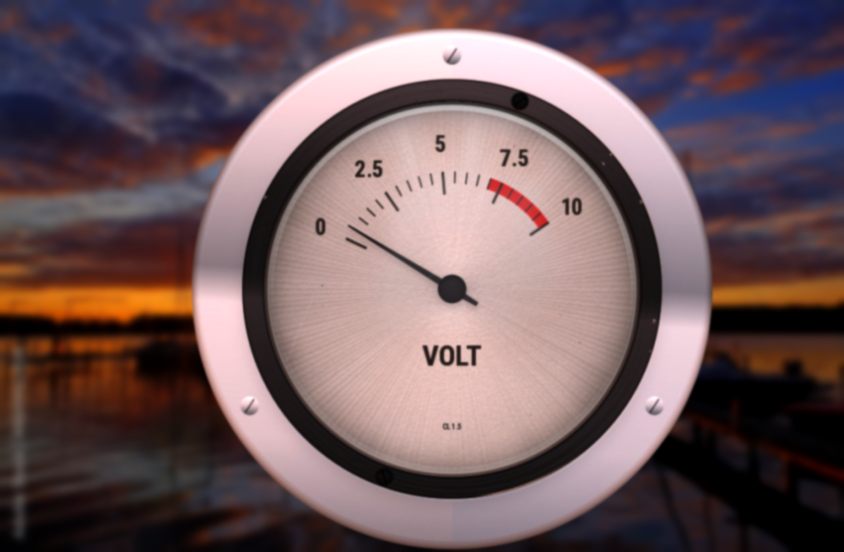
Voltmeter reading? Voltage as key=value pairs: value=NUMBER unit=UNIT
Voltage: value=0.5 unit=V
